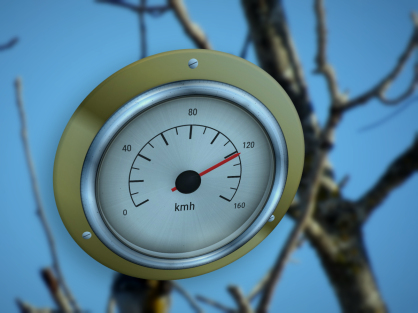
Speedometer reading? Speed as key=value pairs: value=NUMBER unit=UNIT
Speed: value=120 unit=km/h
